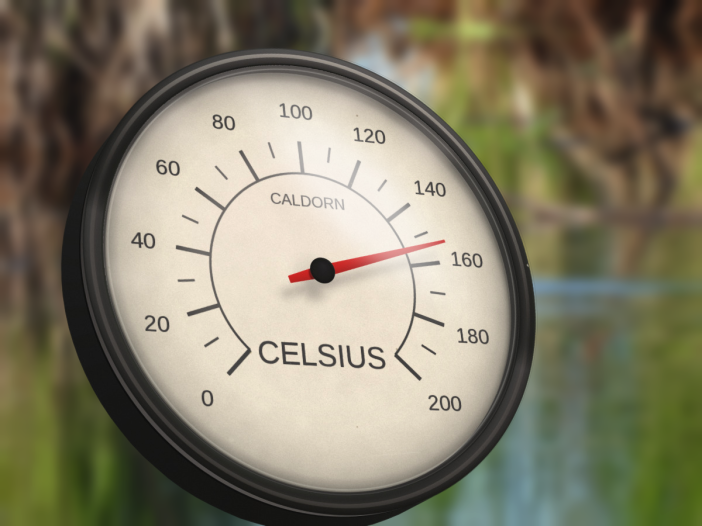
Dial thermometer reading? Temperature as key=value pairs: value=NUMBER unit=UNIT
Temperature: value=155 unit=°C
